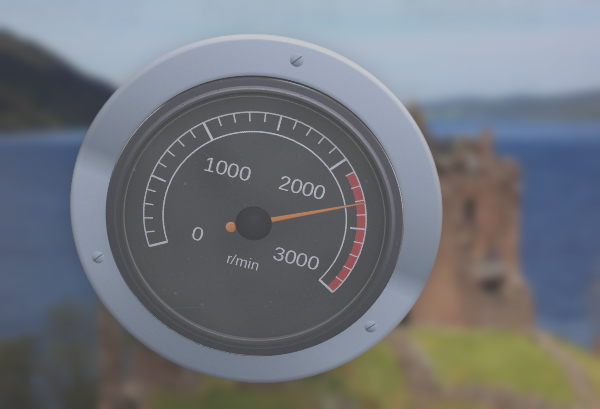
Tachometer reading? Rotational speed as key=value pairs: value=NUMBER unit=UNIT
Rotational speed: value=2300 unit=rpm
